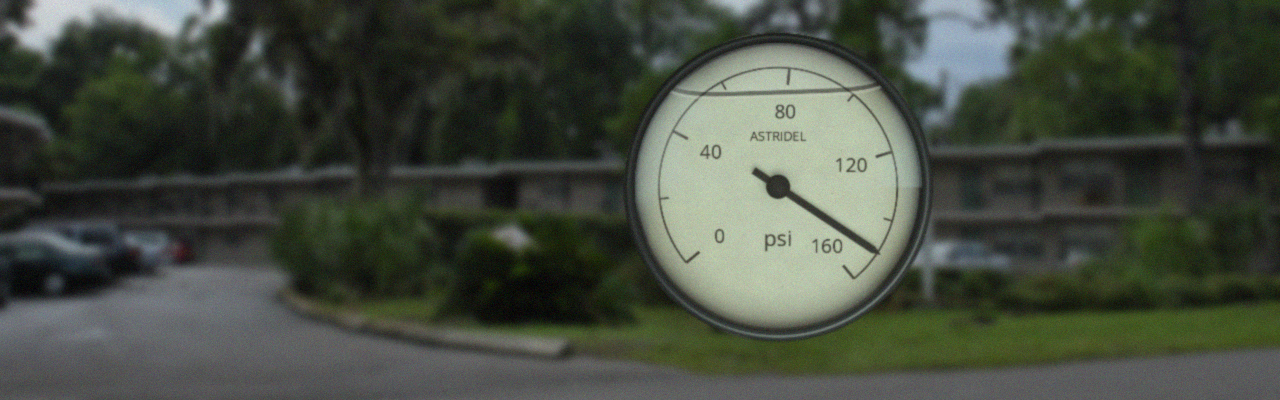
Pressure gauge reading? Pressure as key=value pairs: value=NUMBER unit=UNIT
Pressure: value=150 unit=psi
